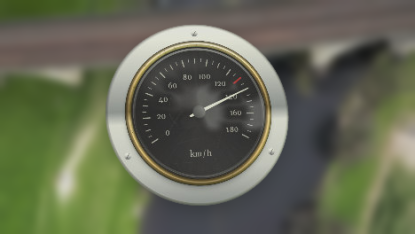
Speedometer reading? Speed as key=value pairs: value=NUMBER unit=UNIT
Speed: value=140 unit=km/h
